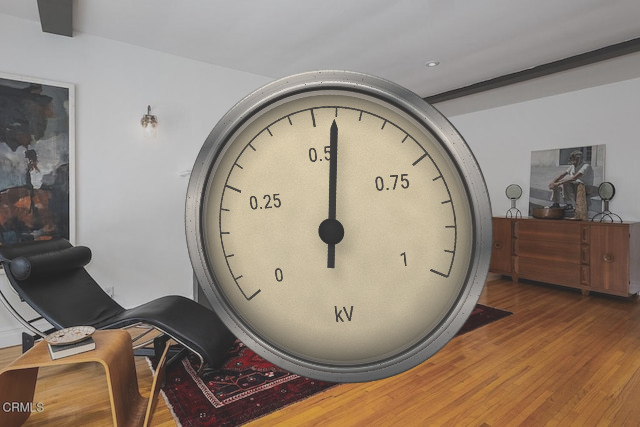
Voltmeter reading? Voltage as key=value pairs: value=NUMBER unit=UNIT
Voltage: value=0.55 unit=kV
